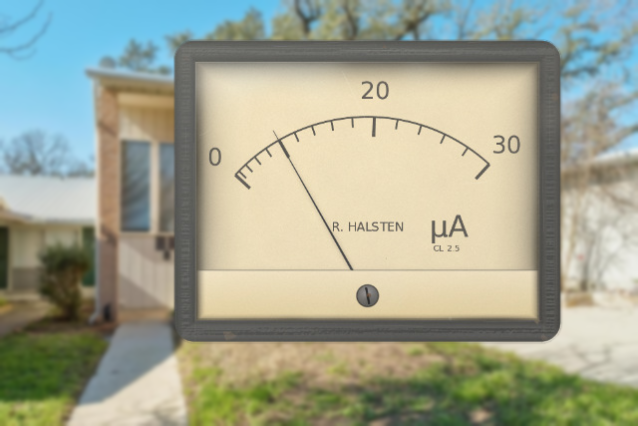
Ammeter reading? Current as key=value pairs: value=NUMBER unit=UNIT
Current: value=10 unit=µA
